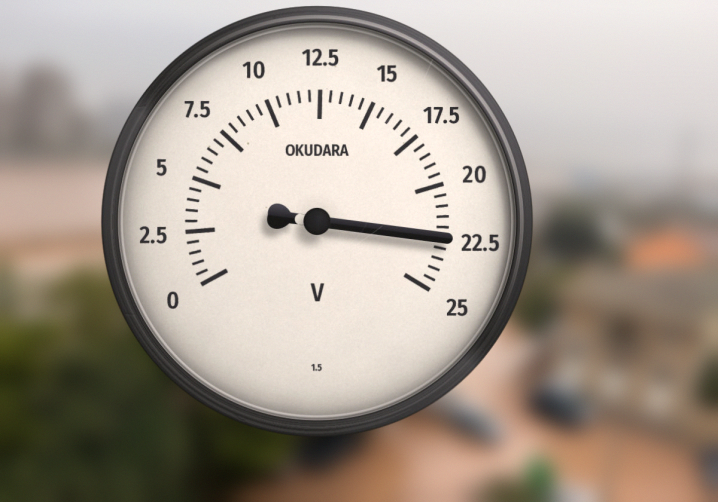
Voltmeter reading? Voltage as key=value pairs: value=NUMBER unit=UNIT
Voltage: value=22.5 unit=V
